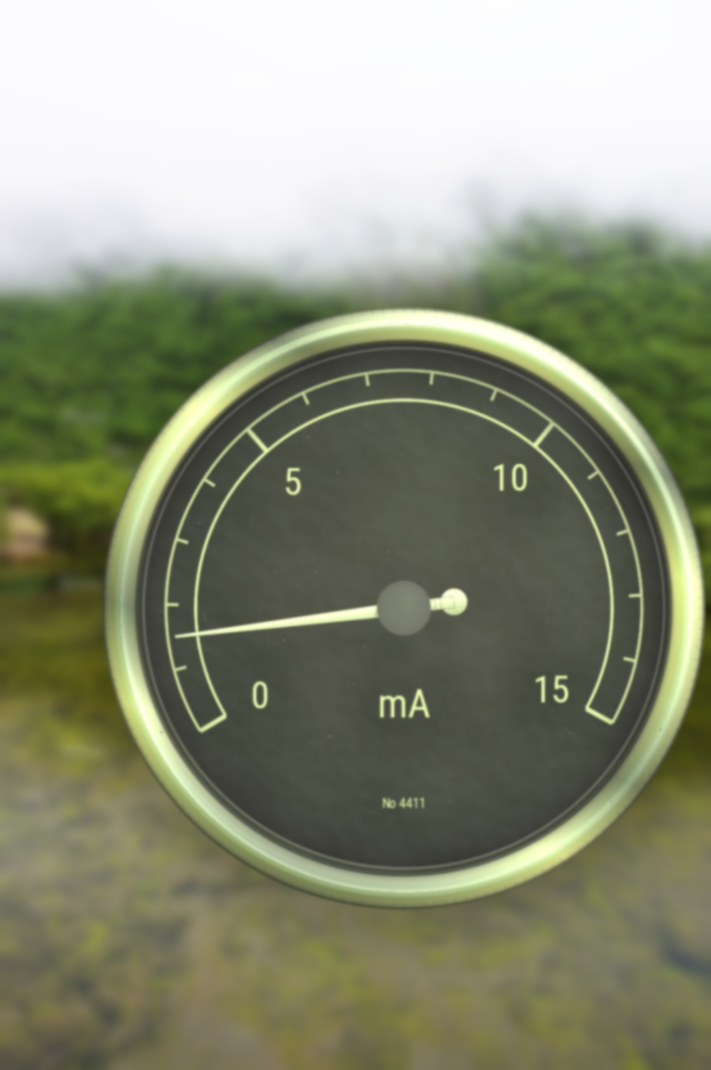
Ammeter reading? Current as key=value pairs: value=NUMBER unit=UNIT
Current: value=1.5 unit=mA
